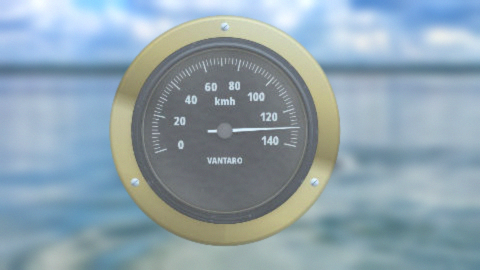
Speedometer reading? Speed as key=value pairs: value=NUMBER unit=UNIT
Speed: value=130 unit=km/h
